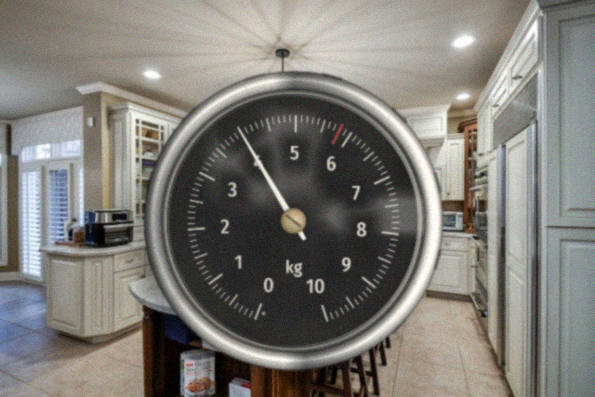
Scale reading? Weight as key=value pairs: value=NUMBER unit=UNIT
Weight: value=4 unit=kg
